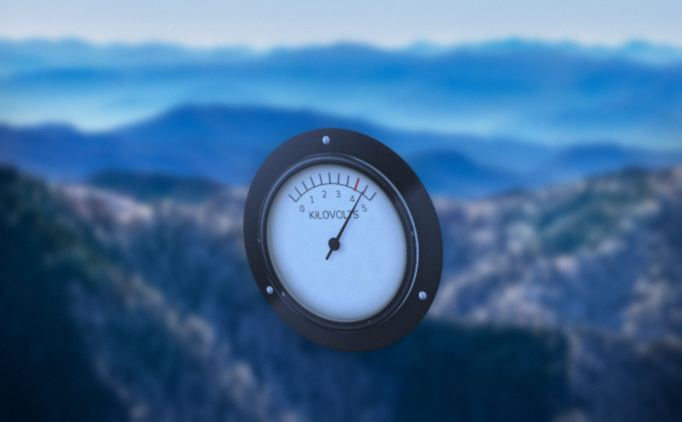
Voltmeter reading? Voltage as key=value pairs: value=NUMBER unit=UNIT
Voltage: value=4.5 unit=kV
